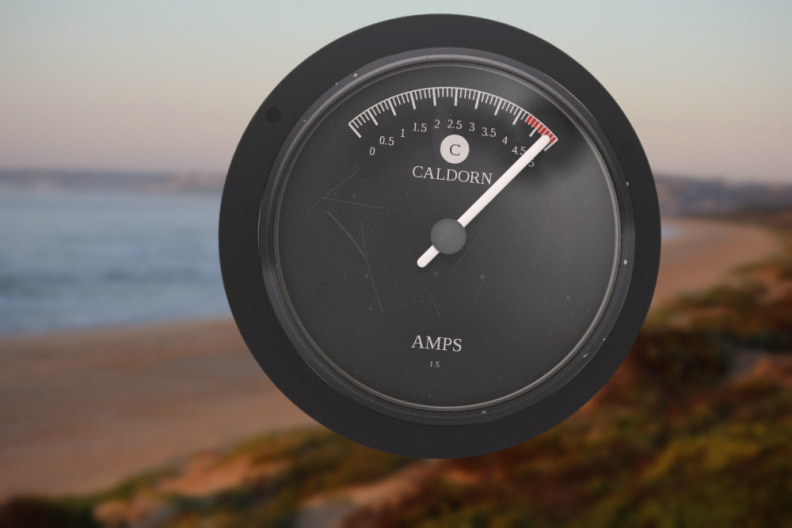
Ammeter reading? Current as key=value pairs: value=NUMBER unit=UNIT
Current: value=4.8 unit=A
